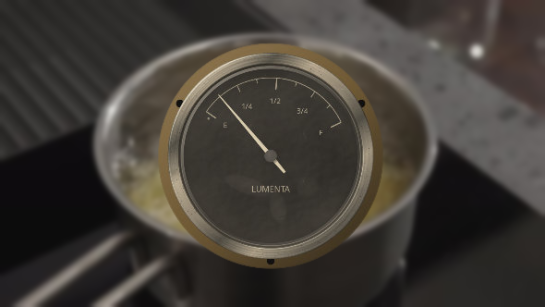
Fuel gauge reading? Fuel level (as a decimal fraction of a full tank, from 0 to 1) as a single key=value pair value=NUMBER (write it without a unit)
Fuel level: value=0.125
